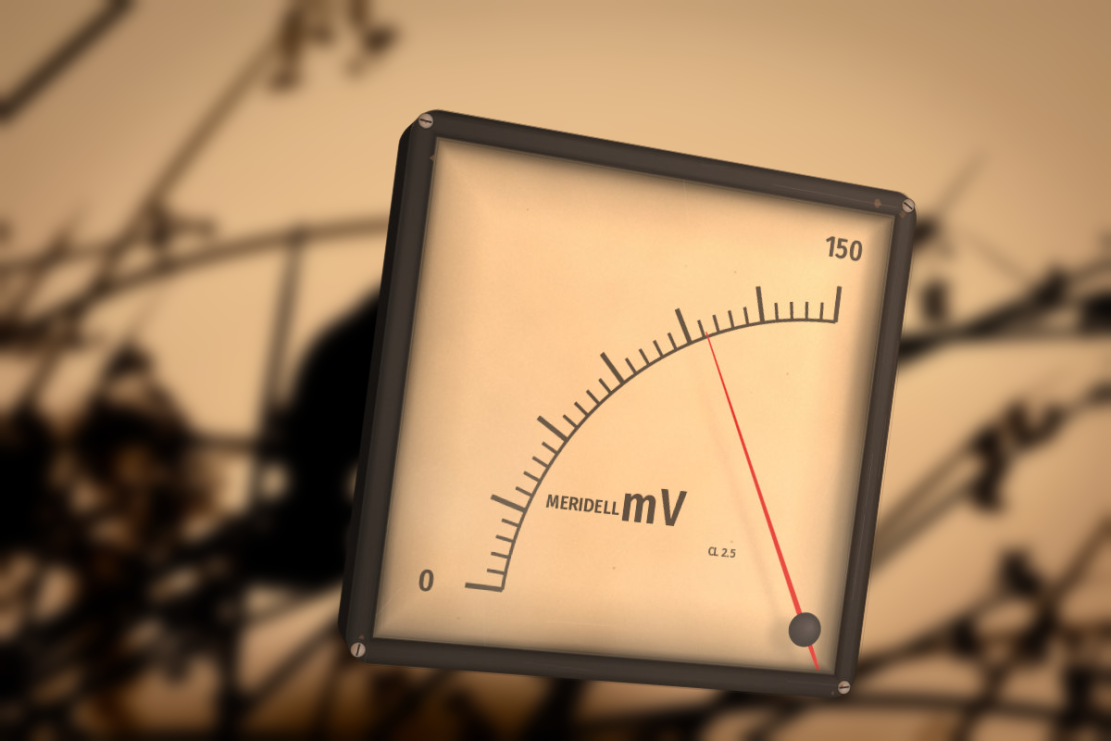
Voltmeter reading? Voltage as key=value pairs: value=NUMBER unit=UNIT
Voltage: value=105 unit=mV
